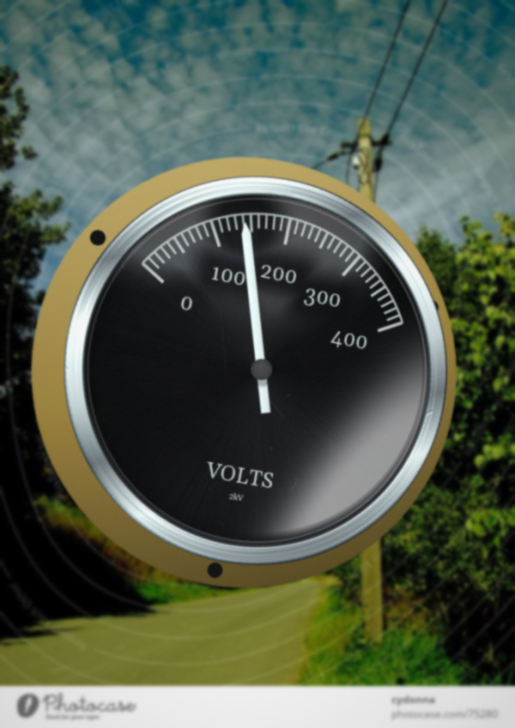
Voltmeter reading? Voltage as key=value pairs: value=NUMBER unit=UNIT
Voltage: value=140 unit=V
